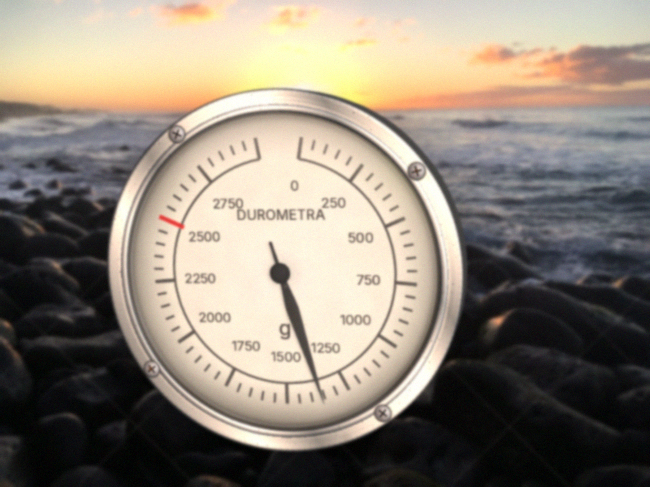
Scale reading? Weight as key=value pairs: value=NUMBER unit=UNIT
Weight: value=1350 unit=g
